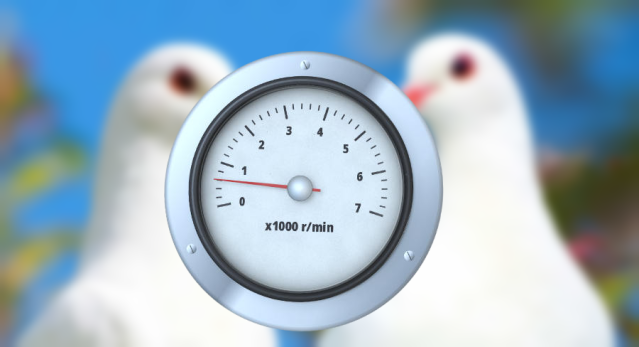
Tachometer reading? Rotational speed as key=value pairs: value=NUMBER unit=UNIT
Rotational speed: value=600 unit=rpm
